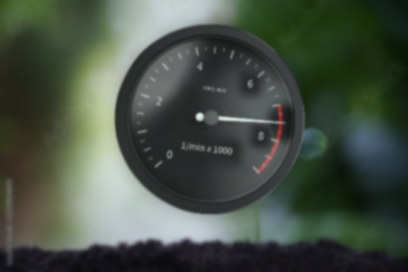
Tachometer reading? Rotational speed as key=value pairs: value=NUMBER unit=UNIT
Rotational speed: value=7500 unit=rpm
